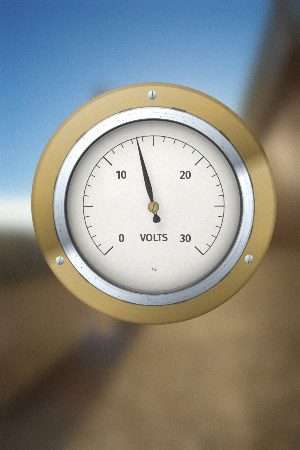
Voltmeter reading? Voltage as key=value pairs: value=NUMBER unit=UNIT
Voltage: value=13.5 unit=V
